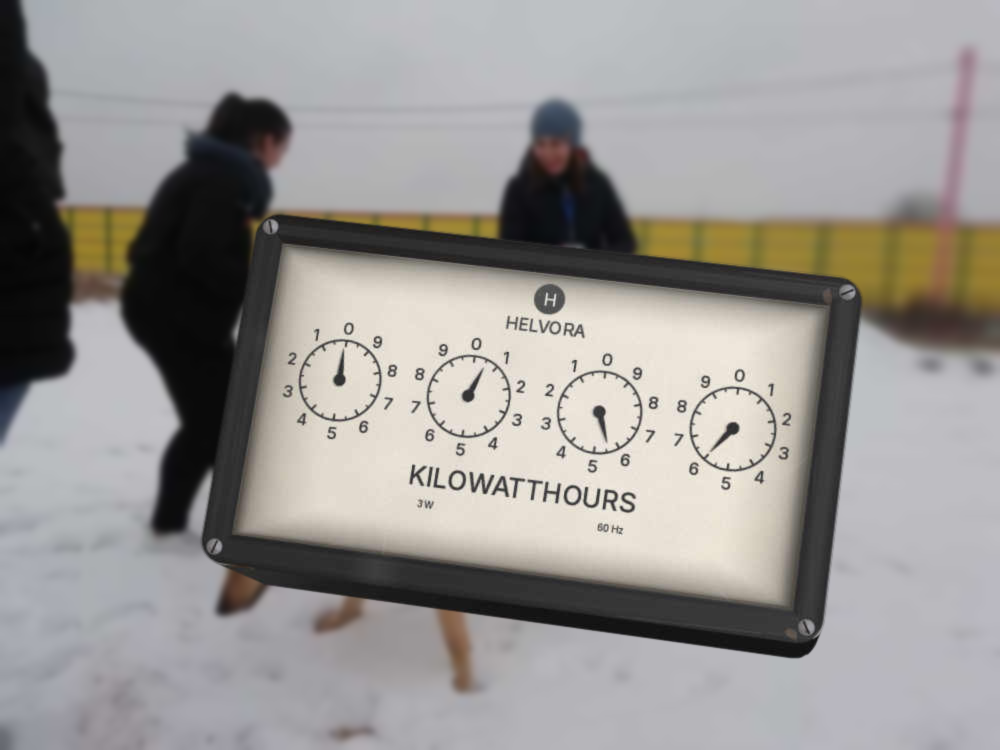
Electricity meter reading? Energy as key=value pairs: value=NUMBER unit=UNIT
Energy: value=56 unit=kWh
